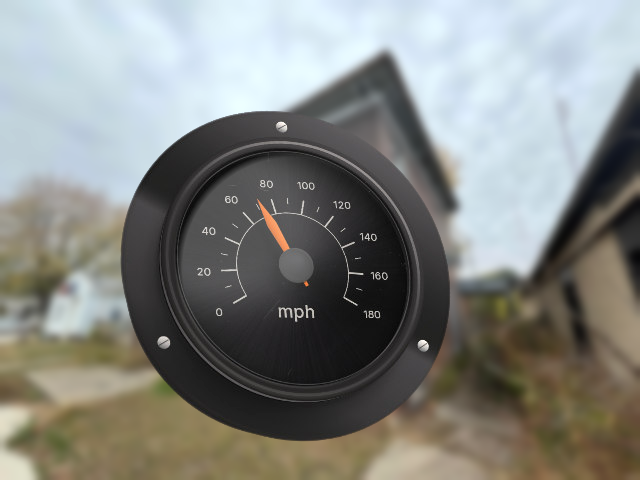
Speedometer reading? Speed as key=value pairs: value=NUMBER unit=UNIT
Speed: value=70 unit=mph
